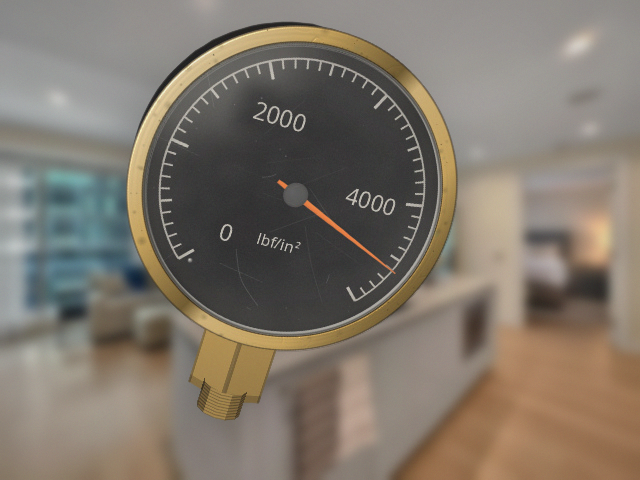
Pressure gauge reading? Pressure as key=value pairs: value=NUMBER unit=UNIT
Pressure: value=4600 unit=psi
